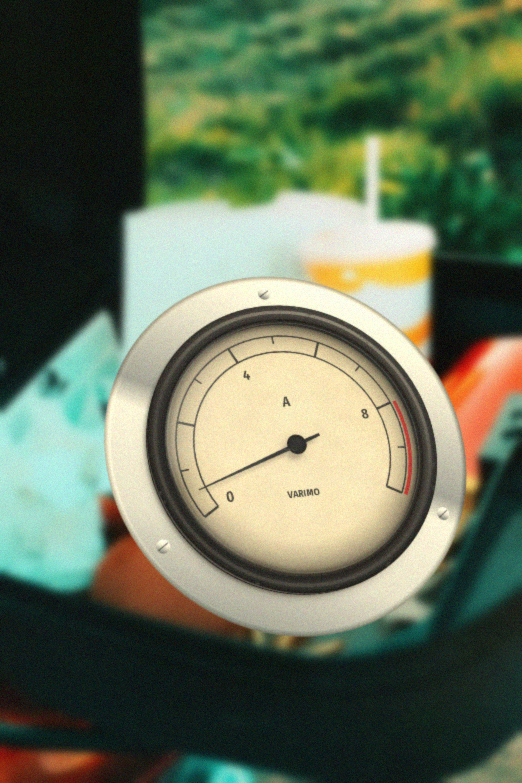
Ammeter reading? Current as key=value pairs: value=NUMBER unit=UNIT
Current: value=0.5 unit=A
